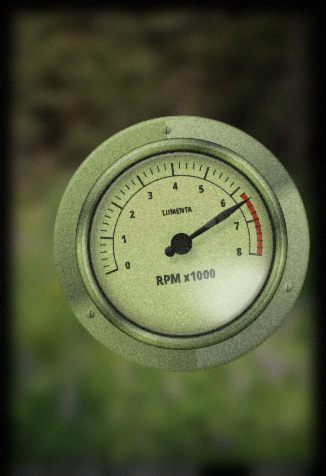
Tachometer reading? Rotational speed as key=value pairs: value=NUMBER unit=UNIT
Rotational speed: value=6400 unit=rpm
